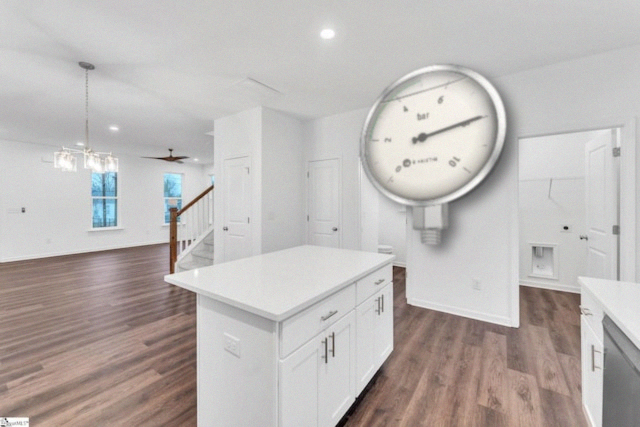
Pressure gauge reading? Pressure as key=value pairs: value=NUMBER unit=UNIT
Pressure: value=8 unit=bar
